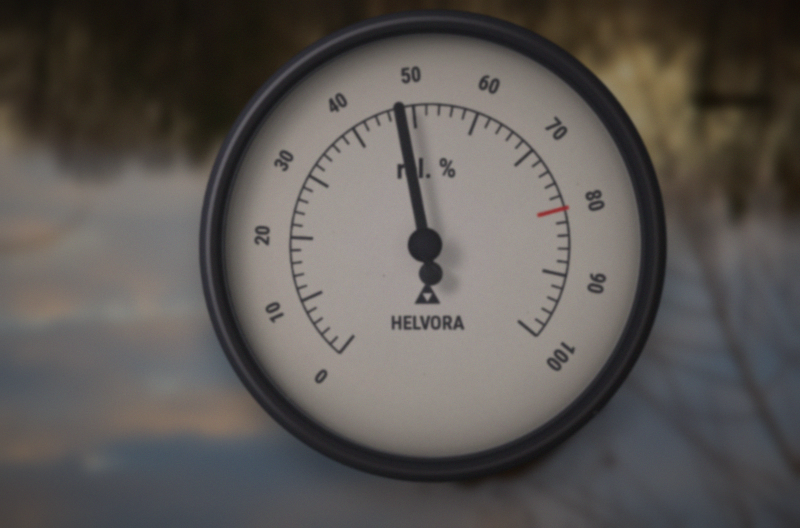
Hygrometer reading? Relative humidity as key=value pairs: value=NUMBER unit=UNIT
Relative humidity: value=48 unit=%
